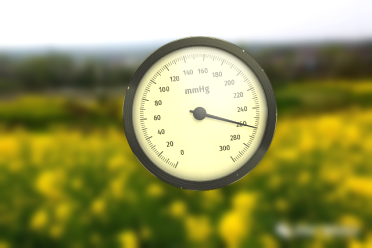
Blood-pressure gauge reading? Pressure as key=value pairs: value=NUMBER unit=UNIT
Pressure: value=260 unit=mmHg
